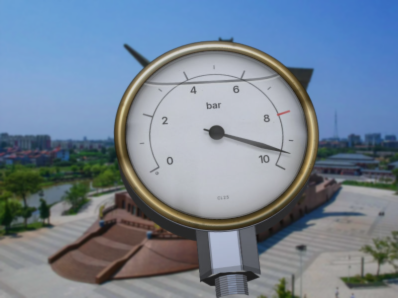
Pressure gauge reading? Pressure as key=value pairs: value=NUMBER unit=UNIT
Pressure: value=9.5 unit=bar
